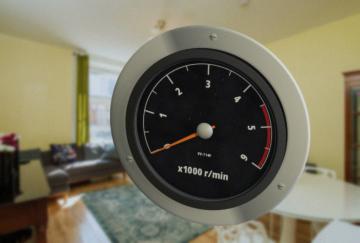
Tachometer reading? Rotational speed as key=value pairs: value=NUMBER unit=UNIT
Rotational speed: value=0 unit=rpm
